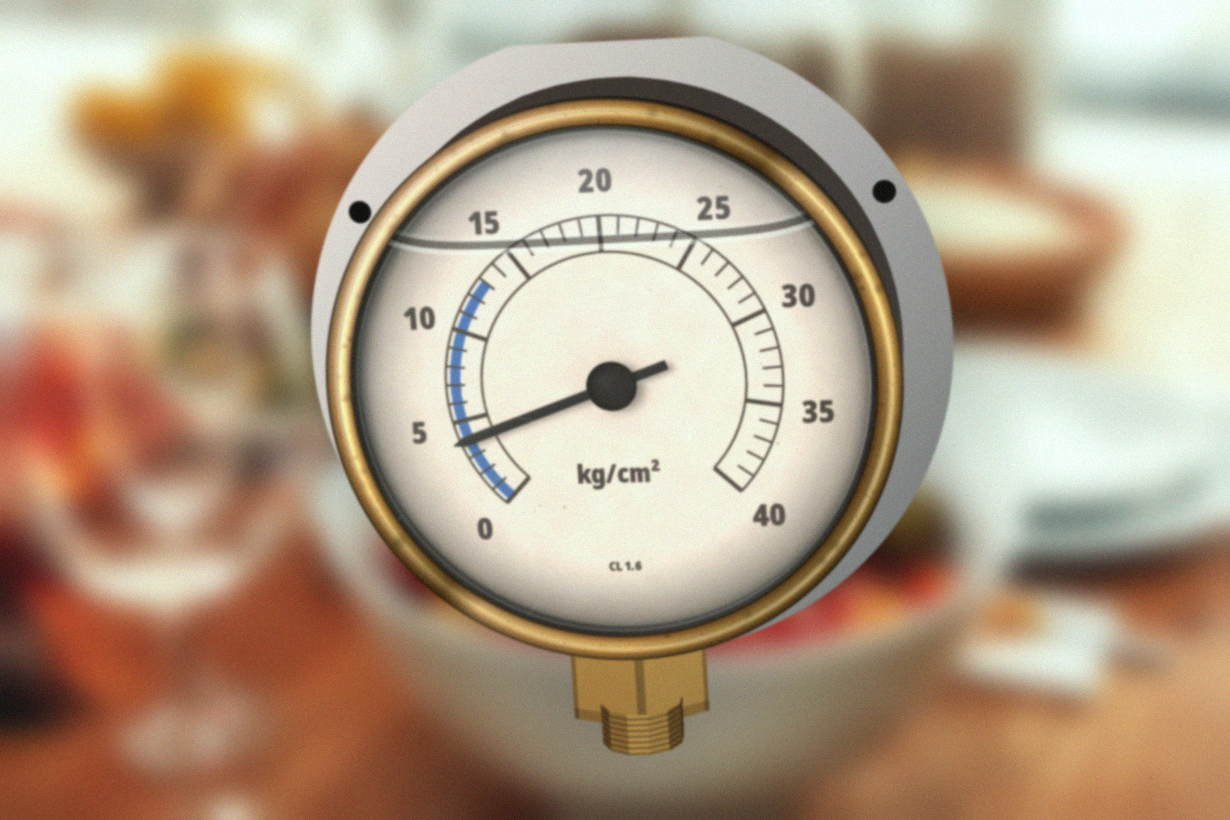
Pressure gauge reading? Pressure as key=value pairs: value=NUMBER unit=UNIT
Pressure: value=4 unit=kg/cm²
